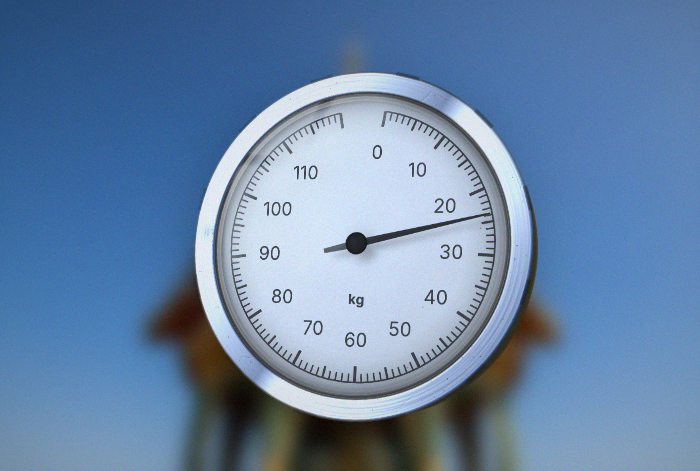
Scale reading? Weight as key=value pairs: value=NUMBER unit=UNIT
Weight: value=24 unit=kg
